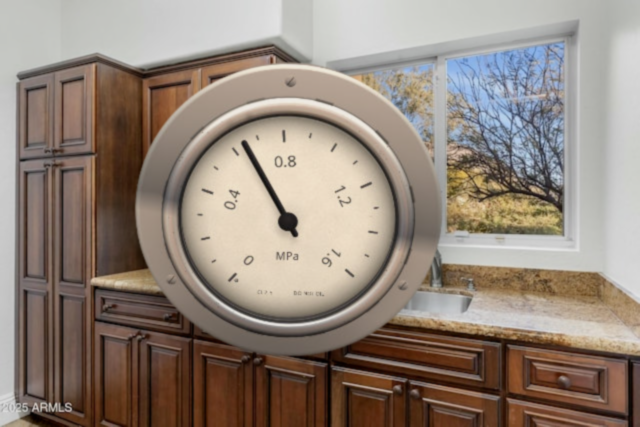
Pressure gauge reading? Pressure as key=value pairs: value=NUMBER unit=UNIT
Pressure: value=0.65 unit=MPa
